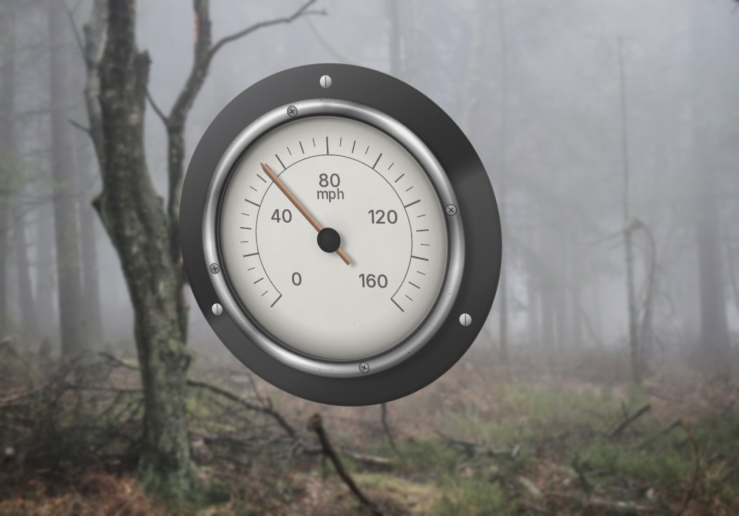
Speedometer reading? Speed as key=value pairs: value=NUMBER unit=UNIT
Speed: value=55 unit=mph
